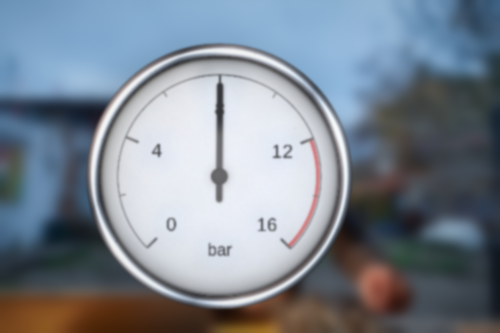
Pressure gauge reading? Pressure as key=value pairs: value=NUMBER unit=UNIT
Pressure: value=8 unit=bar
